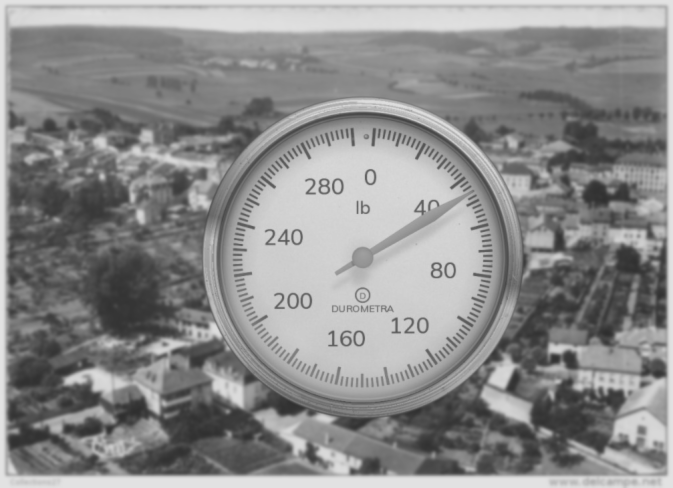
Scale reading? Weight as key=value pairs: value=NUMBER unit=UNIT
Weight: value=46 unit=lb
